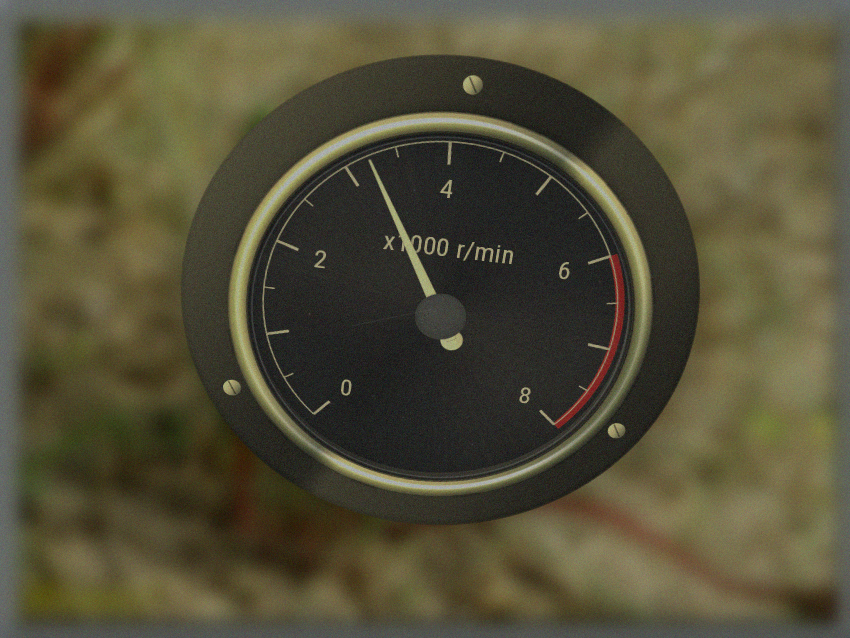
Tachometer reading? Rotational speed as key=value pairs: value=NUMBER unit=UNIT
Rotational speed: value=3250 unit=rpm
